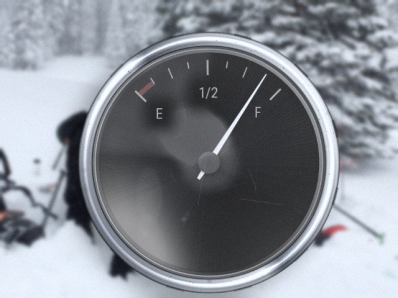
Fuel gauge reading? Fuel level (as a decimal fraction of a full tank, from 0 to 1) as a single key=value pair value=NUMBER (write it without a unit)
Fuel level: value=0.875
